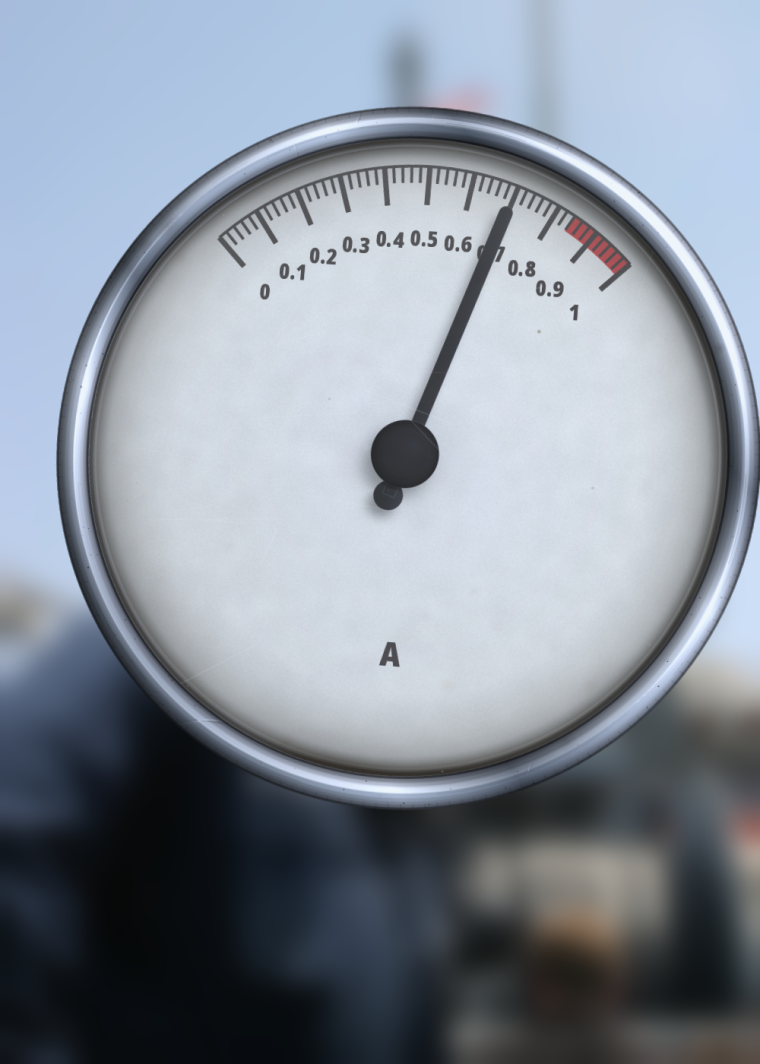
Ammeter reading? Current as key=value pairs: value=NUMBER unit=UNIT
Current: value=0.7 unit=A
